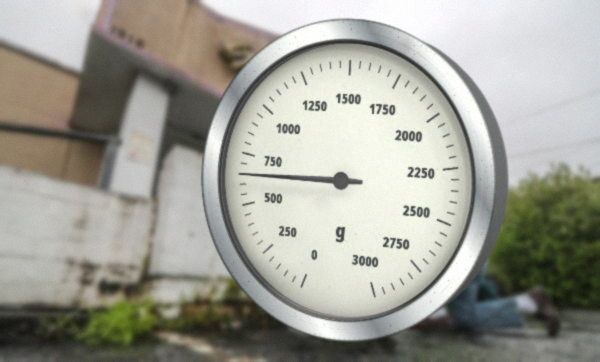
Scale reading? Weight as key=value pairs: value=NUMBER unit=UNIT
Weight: value=650 unit=g
